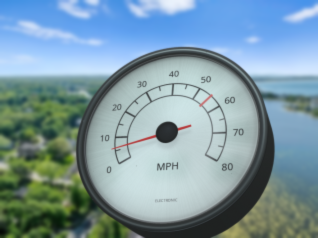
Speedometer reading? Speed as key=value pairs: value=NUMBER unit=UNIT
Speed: value=5 unit=mph
